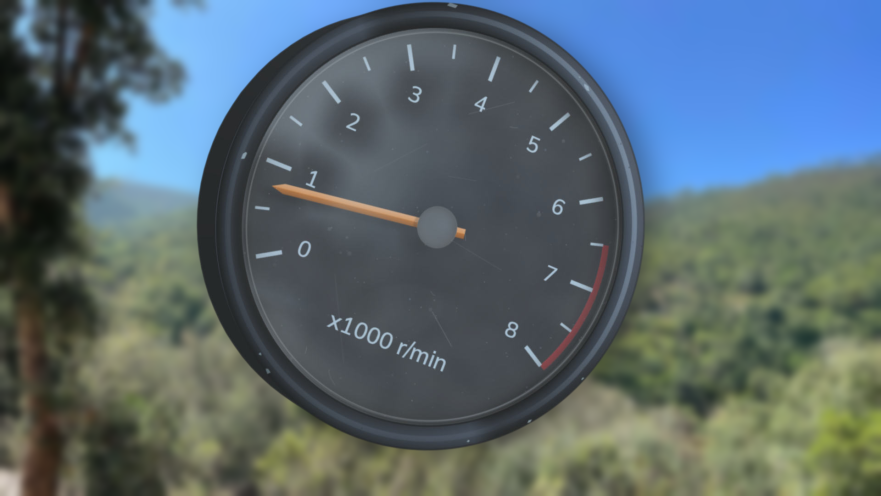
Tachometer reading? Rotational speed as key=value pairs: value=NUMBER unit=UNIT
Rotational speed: value=750 unit=rpm
